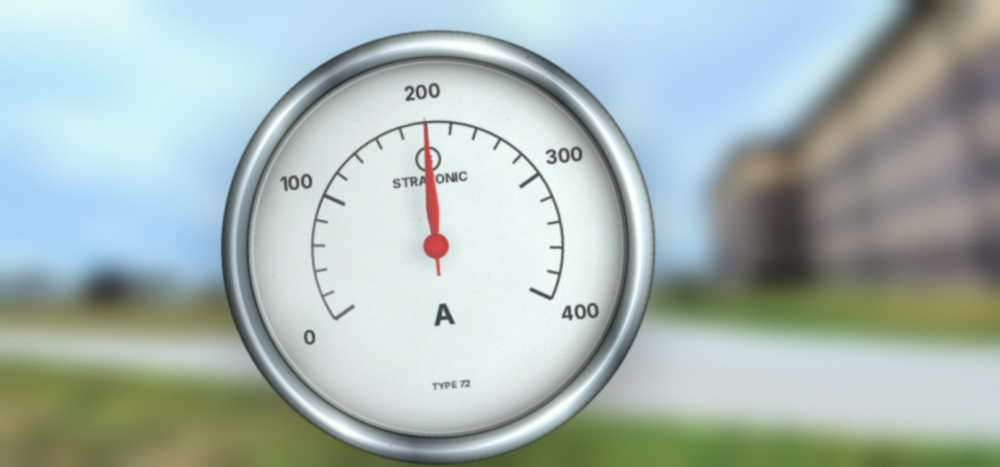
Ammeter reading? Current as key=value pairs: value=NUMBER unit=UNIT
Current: value=200 unit=A
